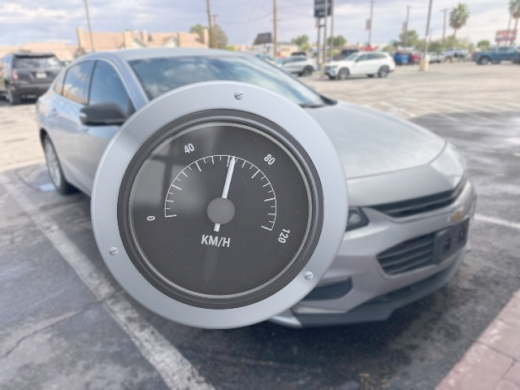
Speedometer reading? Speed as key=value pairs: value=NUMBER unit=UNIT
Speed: value=62.5 unit=km/h
